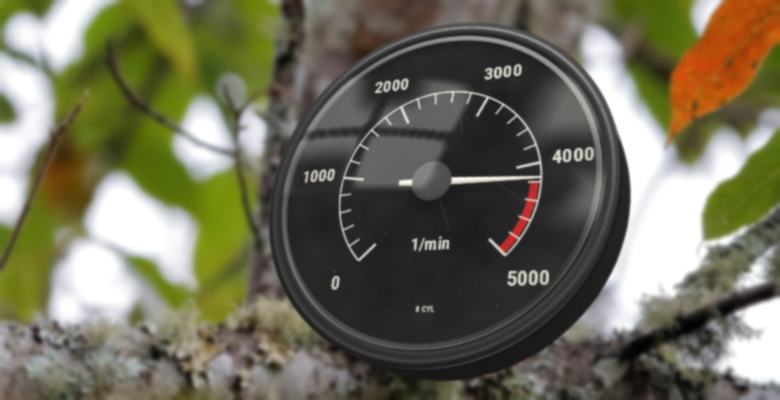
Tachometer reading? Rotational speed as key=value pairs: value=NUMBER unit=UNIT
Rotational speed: value=4200 unit=rpm
